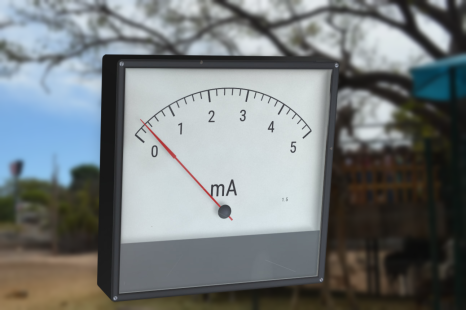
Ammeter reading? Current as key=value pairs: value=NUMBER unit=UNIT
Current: value=0.3 unit=mA
